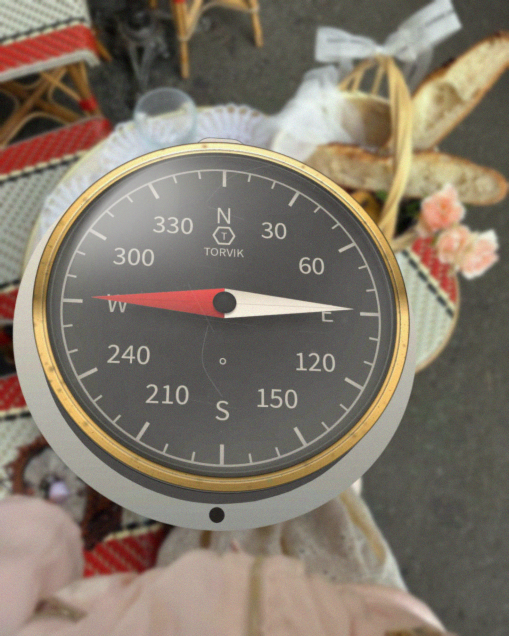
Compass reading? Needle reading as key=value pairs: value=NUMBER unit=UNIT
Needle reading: value=270 unit=°
